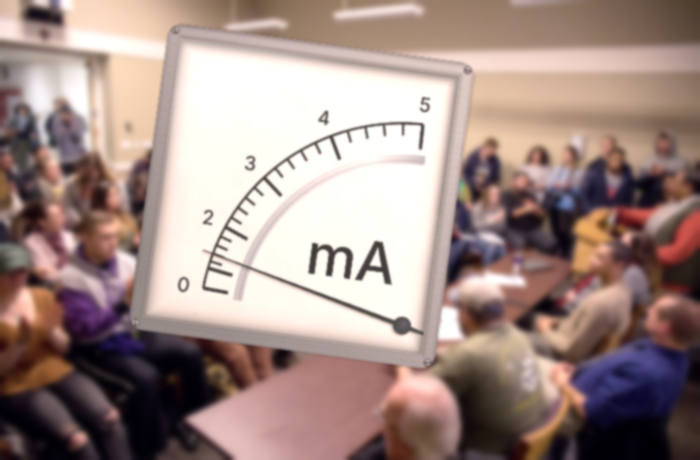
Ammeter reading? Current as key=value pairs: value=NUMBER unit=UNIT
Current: value=1.4 unit=mA
